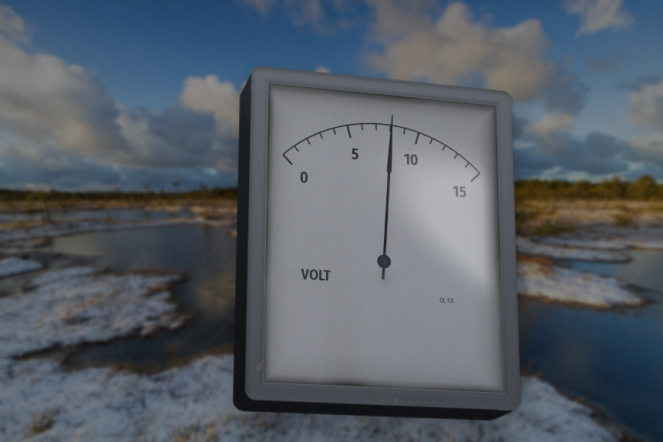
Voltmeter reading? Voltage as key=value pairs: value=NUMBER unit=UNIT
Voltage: value=8 unit=V
